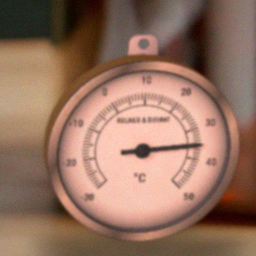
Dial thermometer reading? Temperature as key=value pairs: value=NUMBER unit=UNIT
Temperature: value=35 unit=°C
